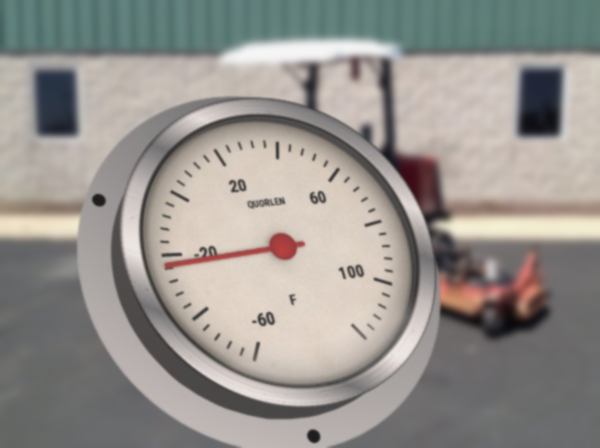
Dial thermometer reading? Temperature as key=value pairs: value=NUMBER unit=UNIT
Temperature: value=-24 unit=°F
